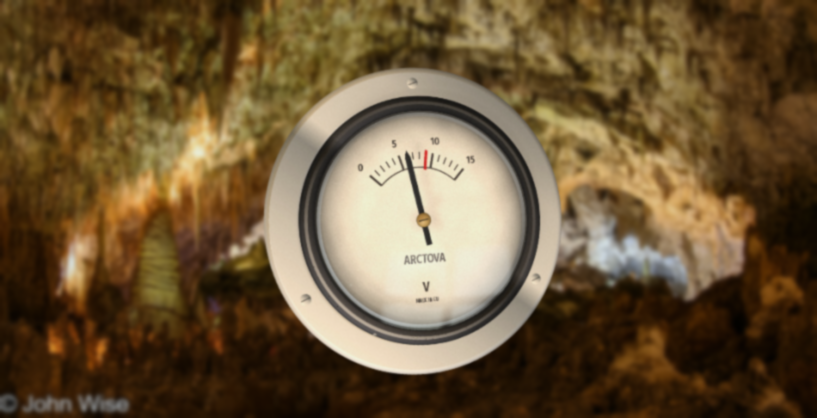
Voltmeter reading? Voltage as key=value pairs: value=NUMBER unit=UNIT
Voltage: value=6 unit=V
